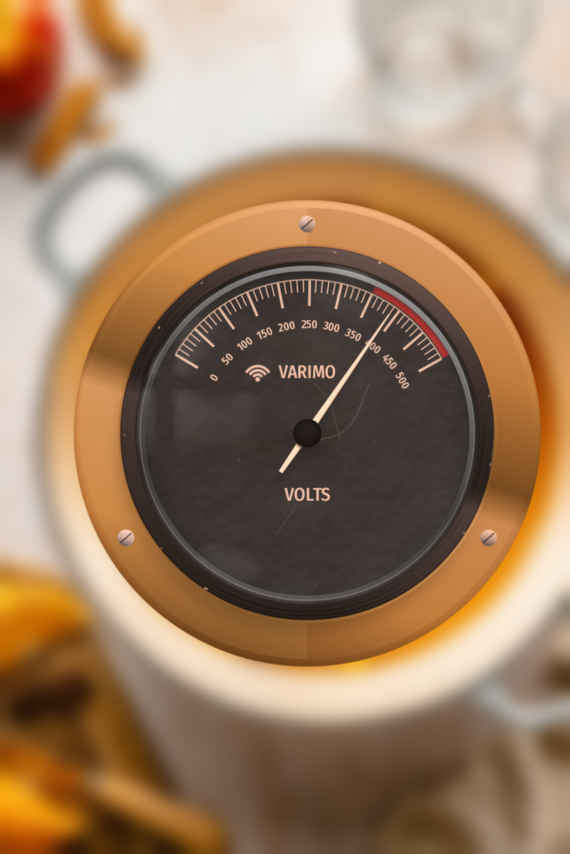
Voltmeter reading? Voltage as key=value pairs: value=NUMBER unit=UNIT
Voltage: value=390 unit=V
